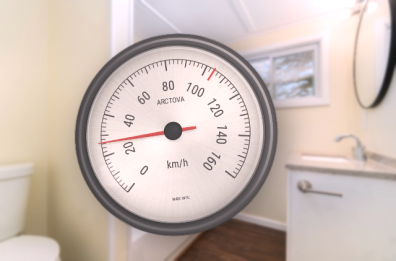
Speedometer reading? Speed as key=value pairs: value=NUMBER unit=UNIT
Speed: value=26 unit=km/h
